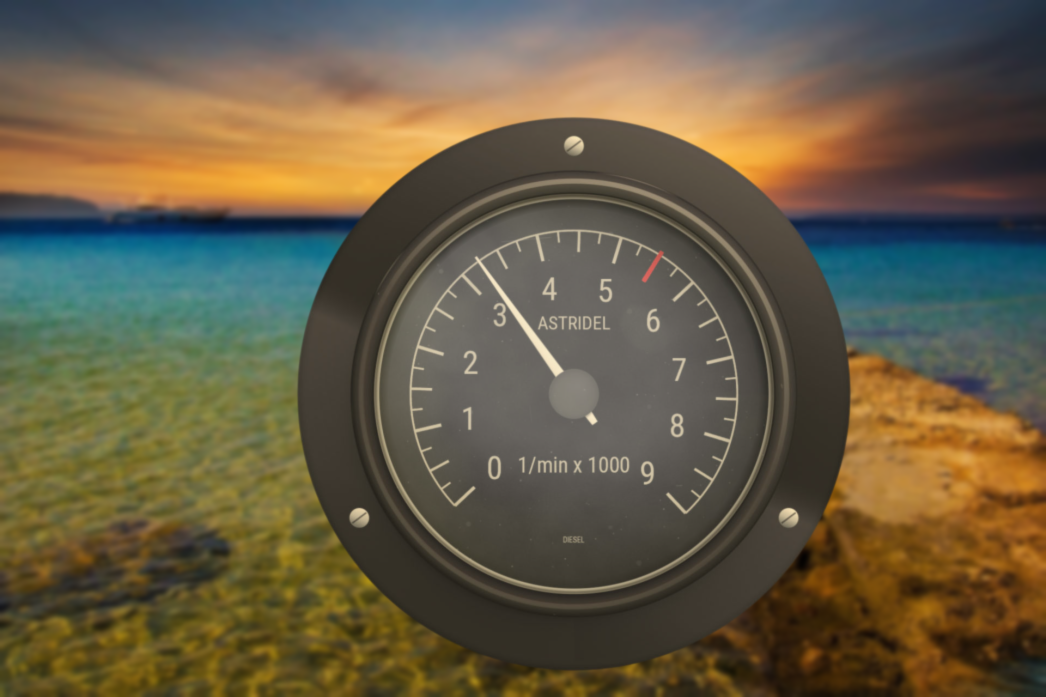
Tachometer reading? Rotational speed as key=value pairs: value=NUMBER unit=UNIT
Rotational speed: value=3250 unit=rpm
